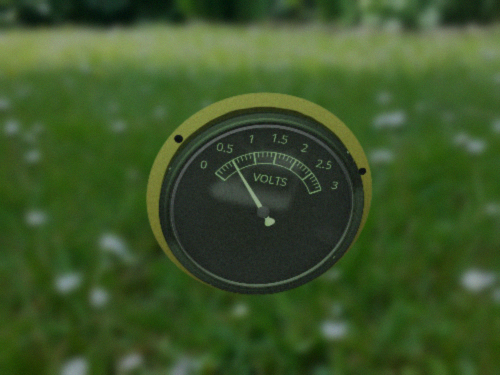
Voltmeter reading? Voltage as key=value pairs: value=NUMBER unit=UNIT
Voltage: value=0.5 unit=V
